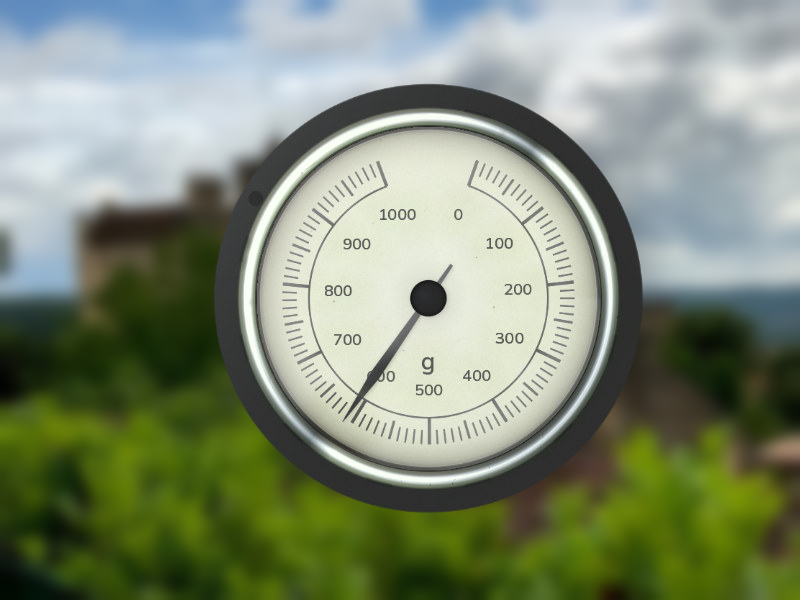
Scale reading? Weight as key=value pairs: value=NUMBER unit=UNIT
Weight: value=610 unit=g
